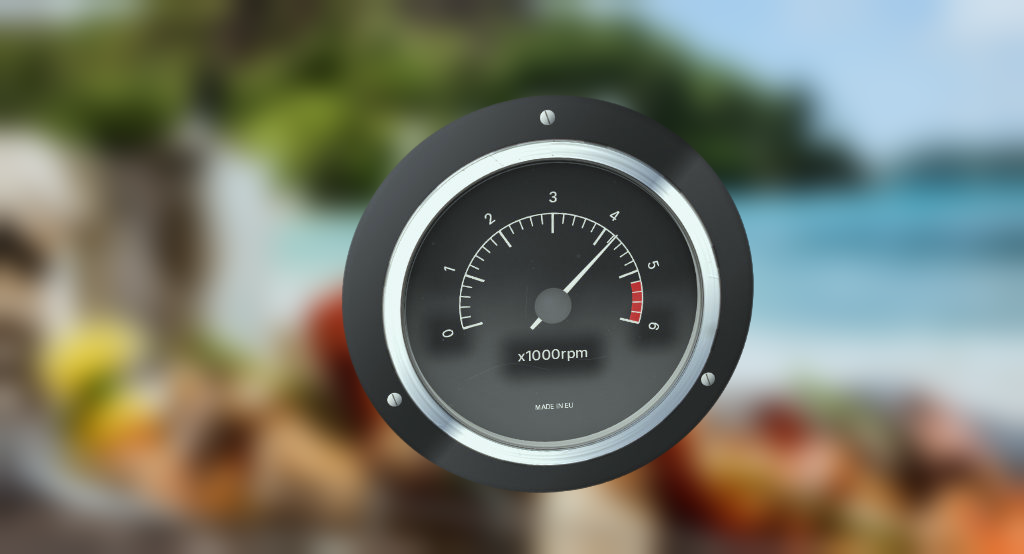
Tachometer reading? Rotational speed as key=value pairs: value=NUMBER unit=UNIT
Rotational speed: value=4200 unit=rpm
